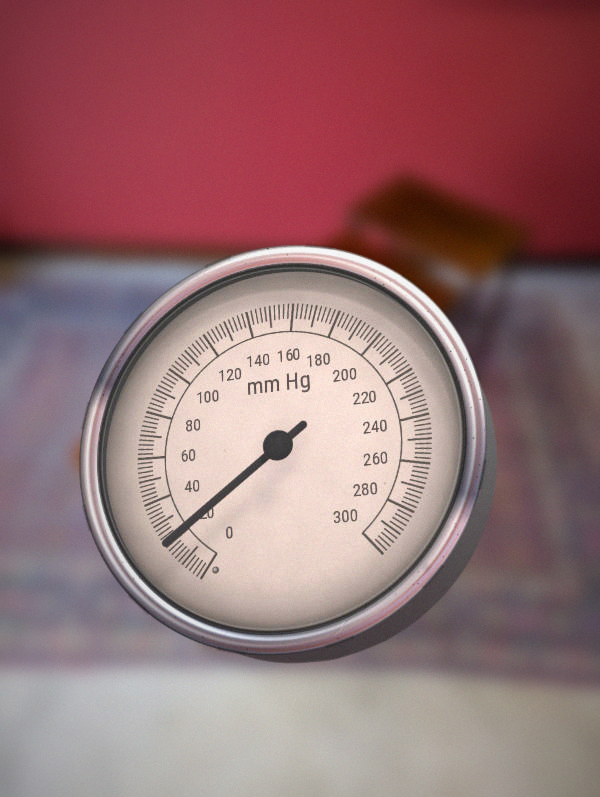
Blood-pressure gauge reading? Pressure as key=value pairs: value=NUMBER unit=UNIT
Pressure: value=20 unit=mmHg
